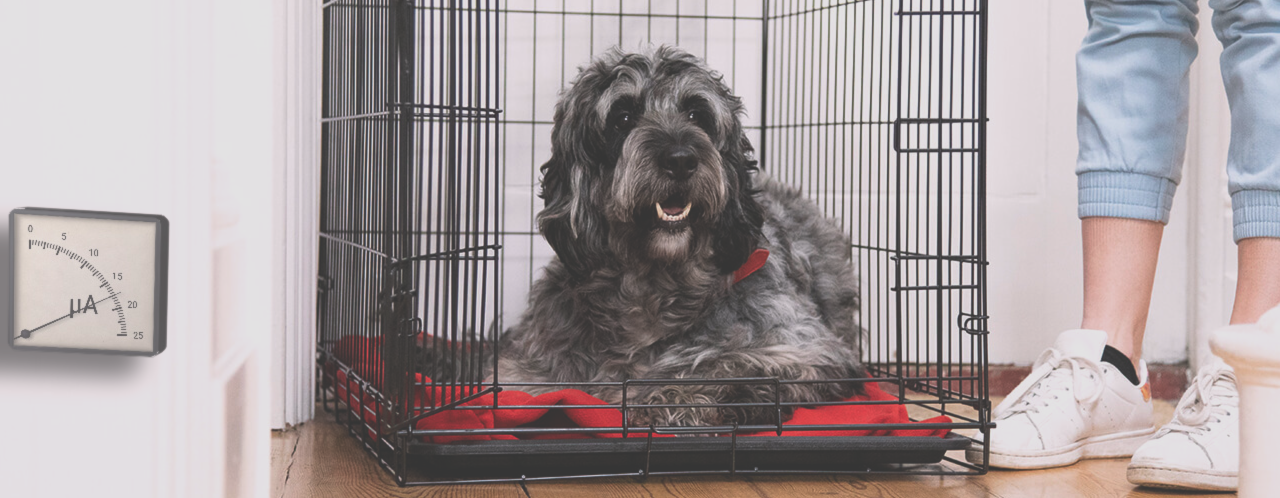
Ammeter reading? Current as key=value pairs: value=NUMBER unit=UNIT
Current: value=17.5 unit=µA
